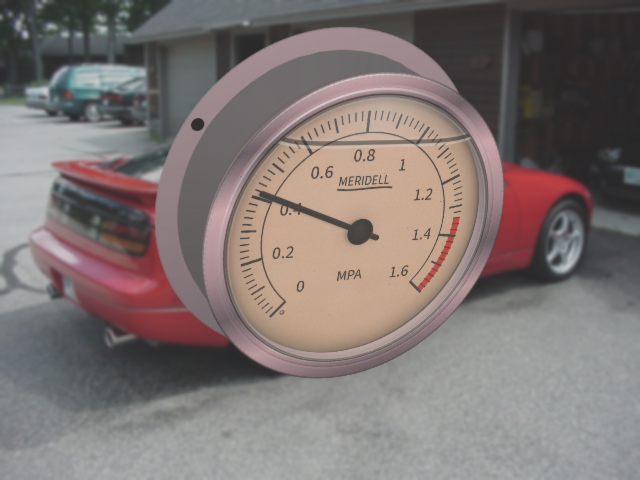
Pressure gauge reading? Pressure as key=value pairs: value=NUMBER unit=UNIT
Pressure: value=0.42 unit=MPa
